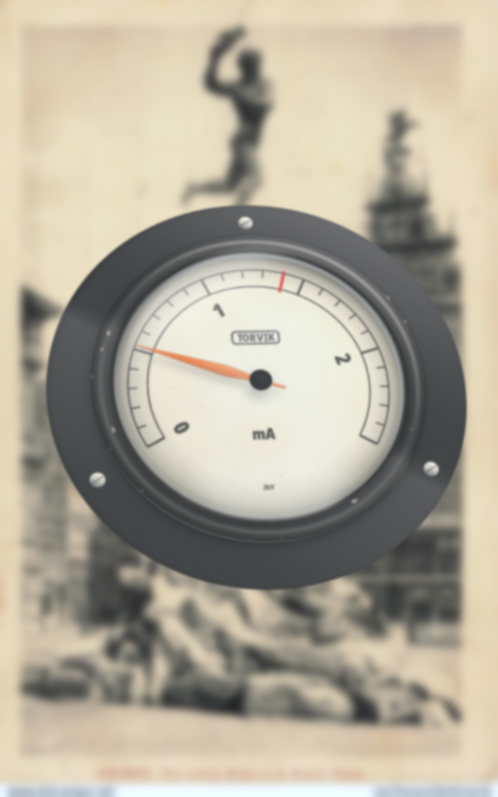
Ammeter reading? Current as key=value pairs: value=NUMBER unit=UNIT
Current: value=0.5 unit=mA
